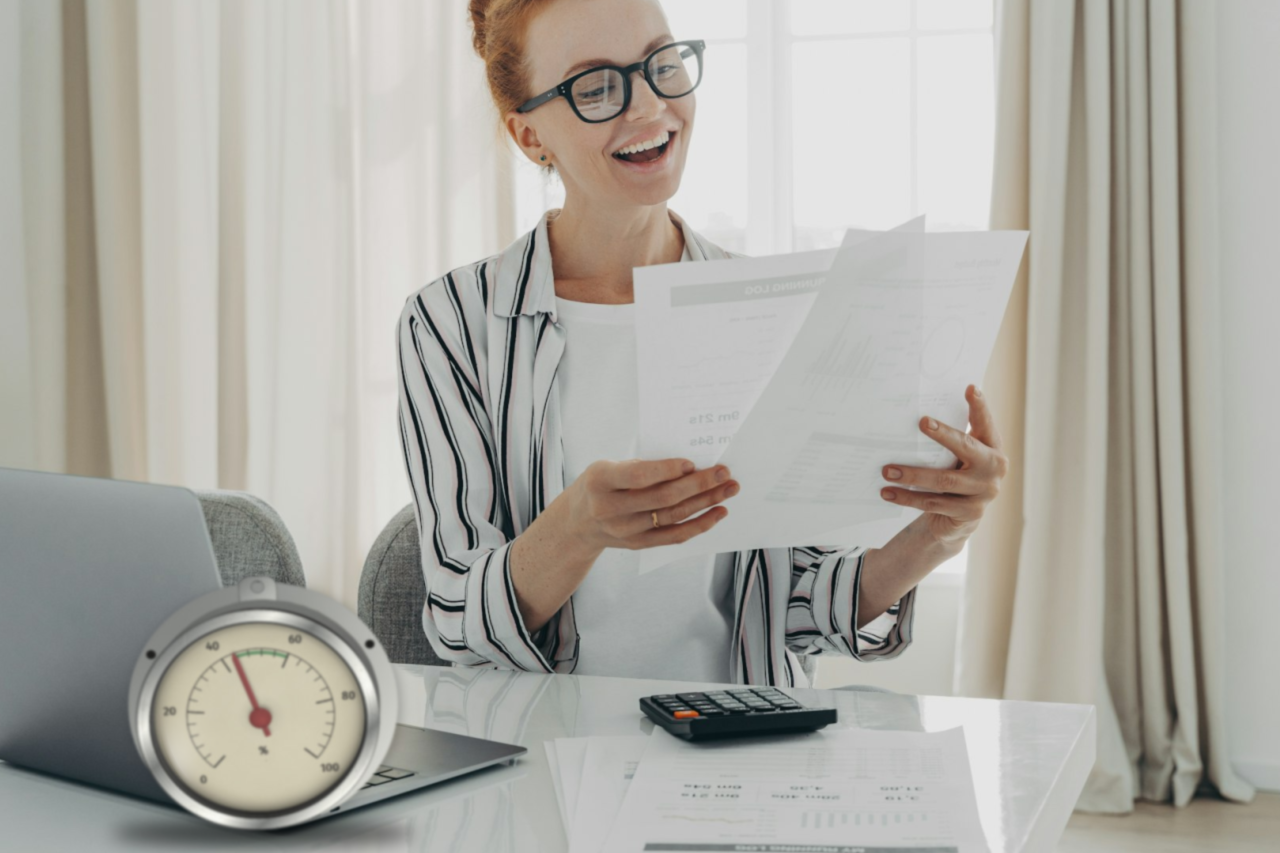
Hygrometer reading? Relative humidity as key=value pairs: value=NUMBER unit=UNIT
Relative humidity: value=44 unit=%
